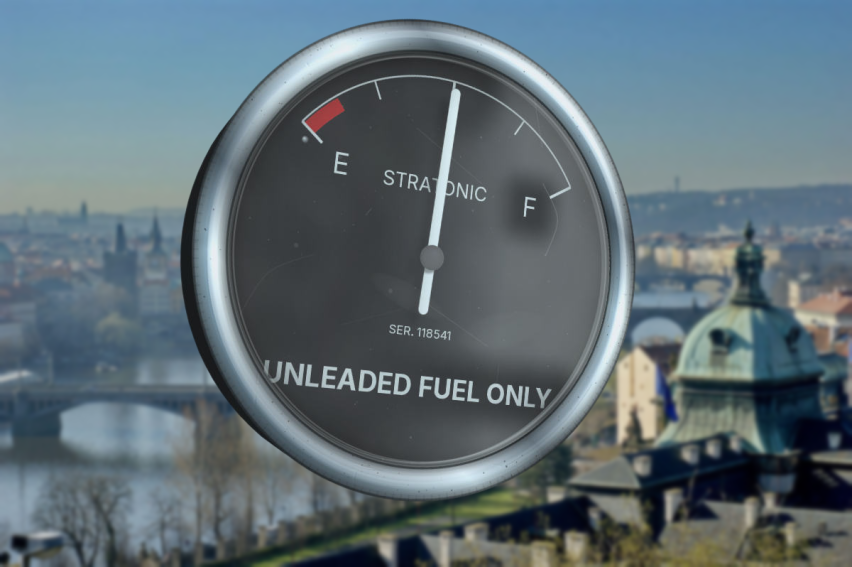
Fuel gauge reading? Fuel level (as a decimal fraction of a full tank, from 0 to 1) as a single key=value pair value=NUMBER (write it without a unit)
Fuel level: value=0.5
